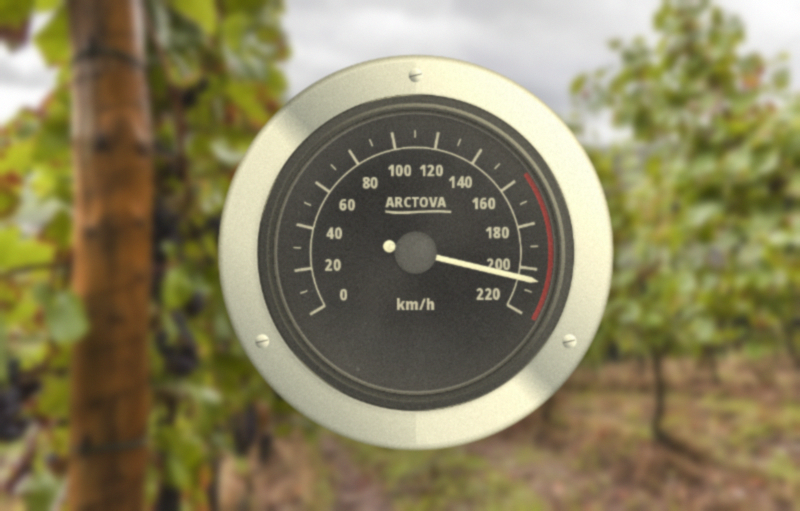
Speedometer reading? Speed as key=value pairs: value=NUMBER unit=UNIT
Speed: value=205 unit=km/h
